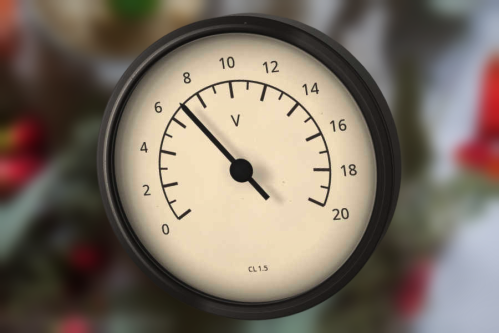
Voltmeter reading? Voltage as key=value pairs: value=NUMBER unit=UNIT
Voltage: value=7 unit=V
